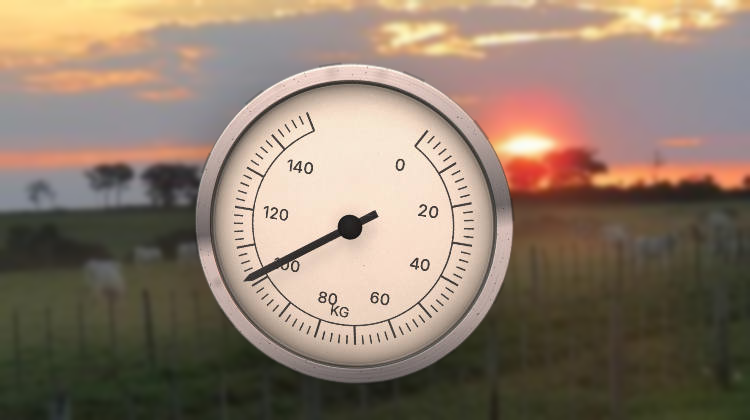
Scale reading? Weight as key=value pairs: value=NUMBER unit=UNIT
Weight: value=102 unit=kg
